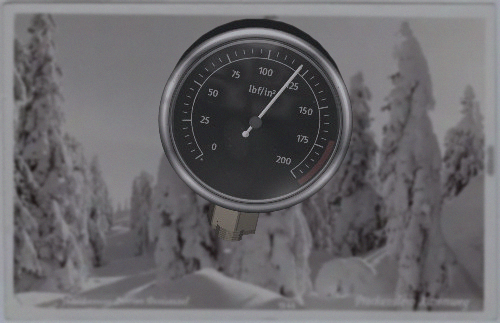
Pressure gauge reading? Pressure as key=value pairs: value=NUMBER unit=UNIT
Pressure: value=120 unit=psi
